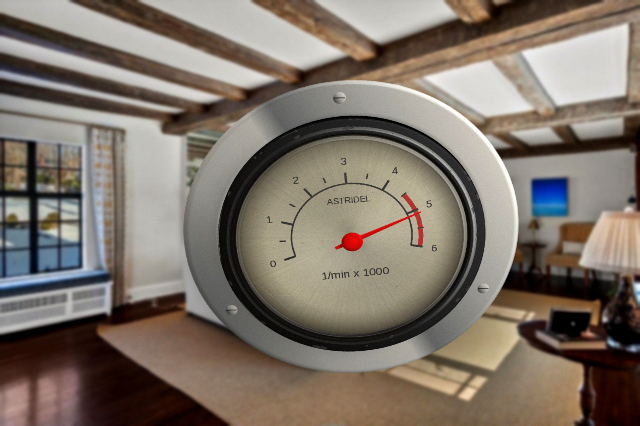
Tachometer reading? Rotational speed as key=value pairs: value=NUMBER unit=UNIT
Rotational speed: value=5000 unit=rpm
